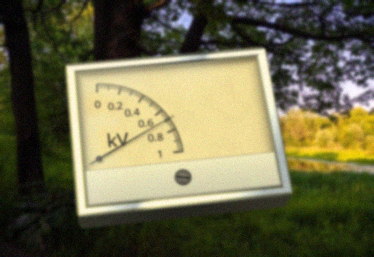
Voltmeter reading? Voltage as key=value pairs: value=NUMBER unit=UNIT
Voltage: value=0.7 unit=kV
